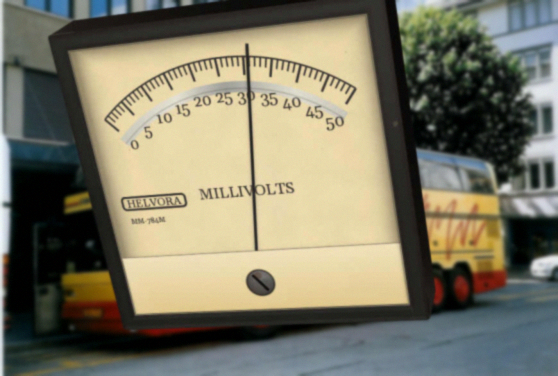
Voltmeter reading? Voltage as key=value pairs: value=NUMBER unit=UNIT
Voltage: value=31 unit=mV
